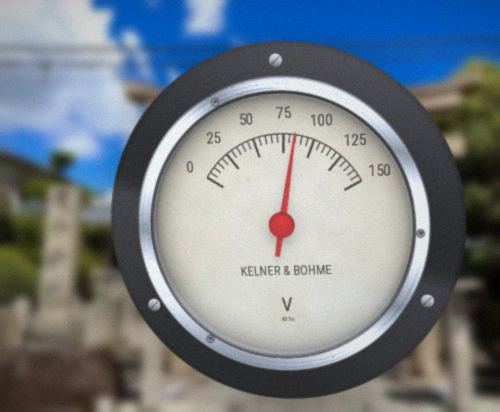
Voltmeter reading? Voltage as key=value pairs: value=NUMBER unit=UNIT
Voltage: value=85 unit=V
